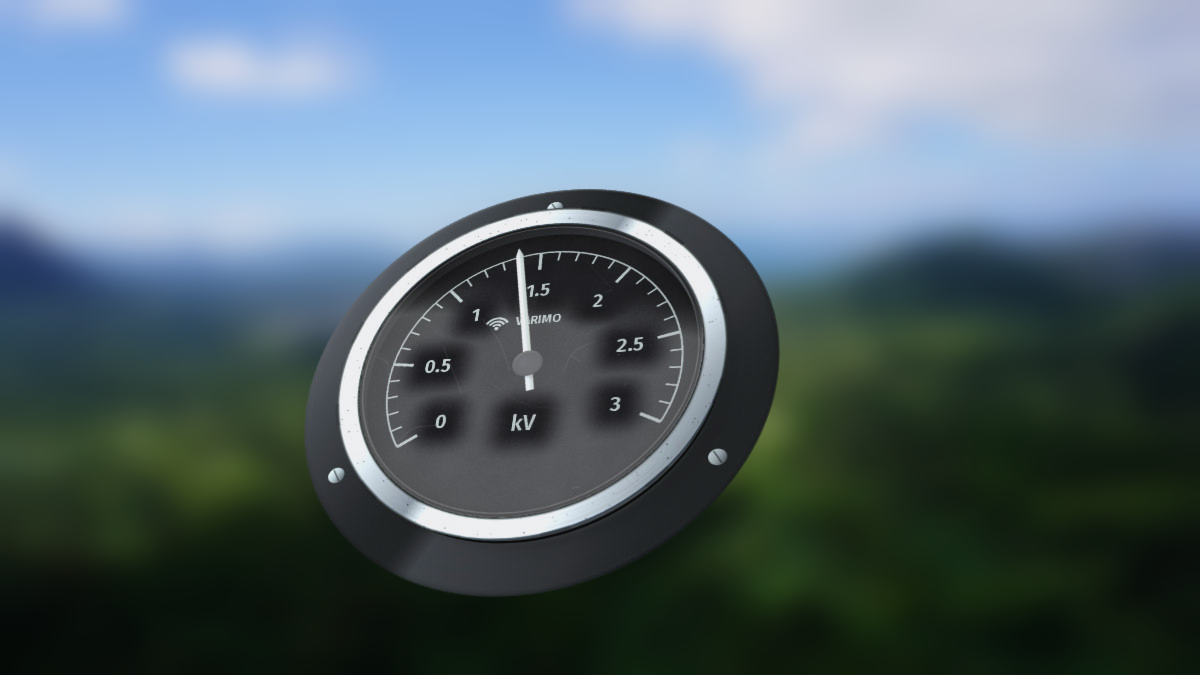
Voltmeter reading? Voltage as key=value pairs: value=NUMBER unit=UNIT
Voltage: value=1.4 unit=kV
